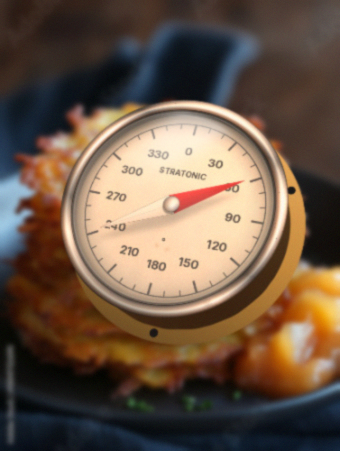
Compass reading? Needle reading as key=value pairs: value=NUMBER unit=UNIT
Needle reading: value=60 unit=°
